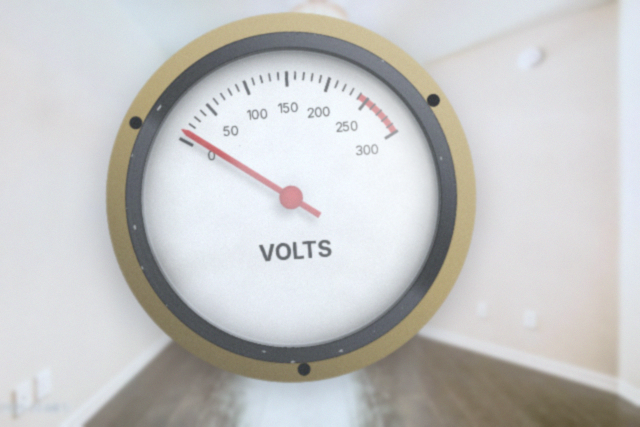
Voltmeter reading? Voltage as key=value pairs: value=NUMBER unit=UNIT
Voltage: value=10 unit=V
